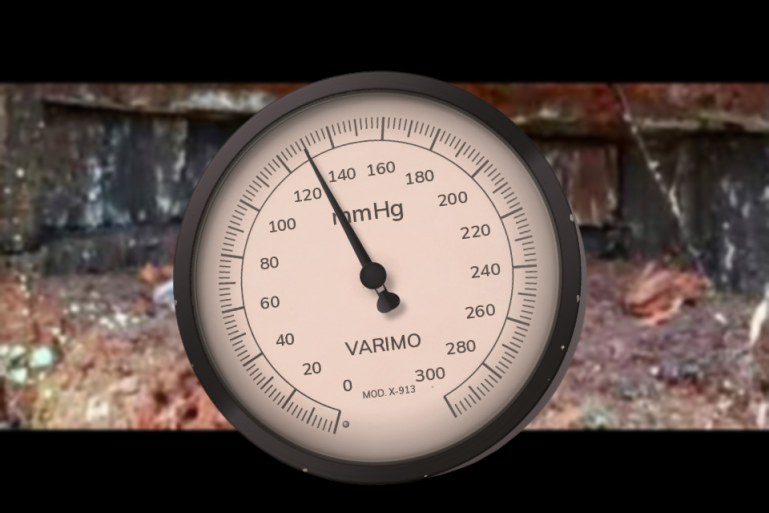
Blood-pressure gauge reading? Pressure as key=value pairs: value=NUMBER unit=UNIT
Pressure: value=130 unit=mmHg
